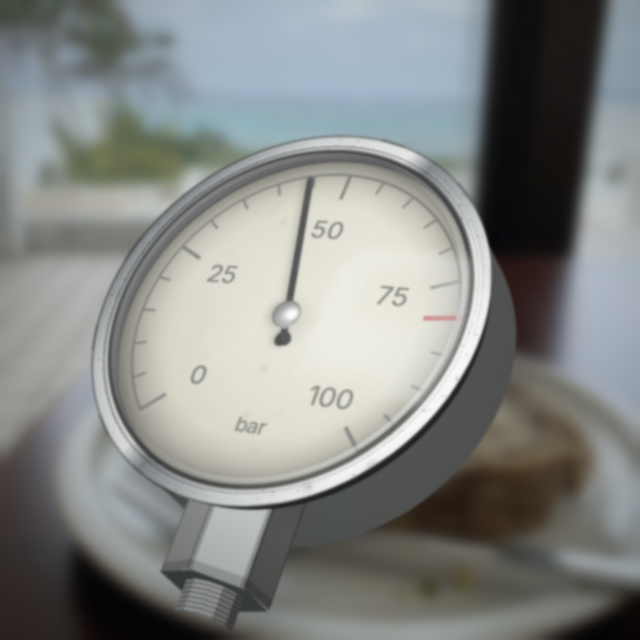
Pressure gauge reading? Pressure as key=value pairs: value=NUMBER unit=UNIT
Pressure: value=45 unit=bar
